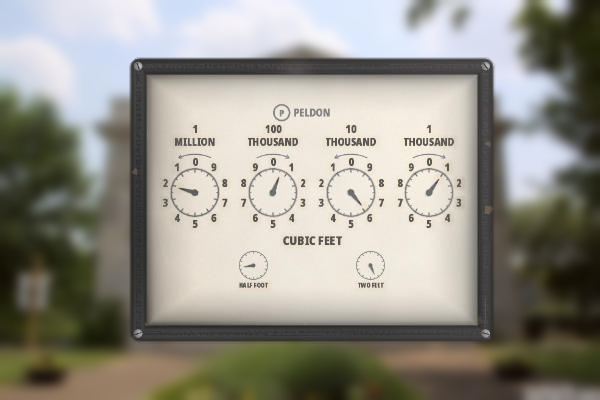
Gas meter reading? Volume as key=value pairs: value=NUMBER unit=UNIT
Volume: value=206100 unit=ft³
